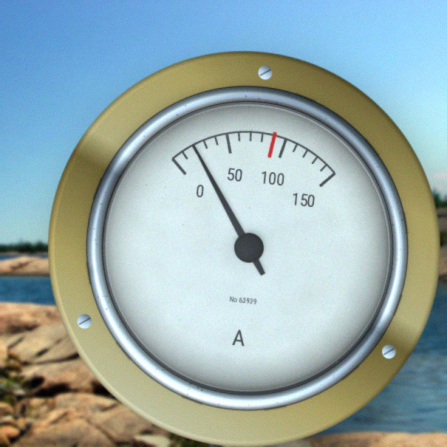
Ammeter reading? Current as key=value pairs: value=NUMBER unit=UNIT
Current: value=20 unit=A
